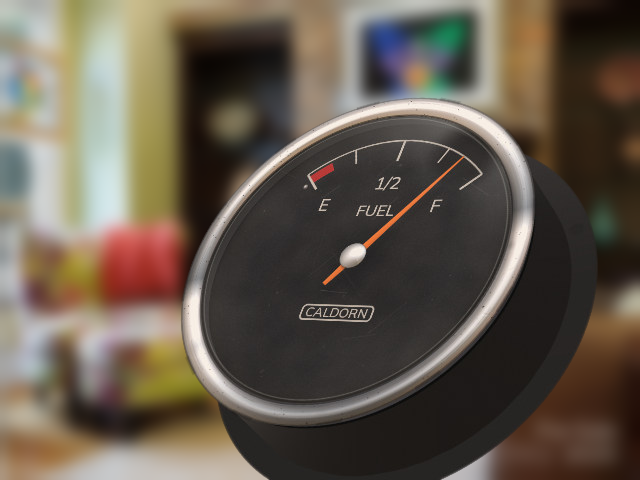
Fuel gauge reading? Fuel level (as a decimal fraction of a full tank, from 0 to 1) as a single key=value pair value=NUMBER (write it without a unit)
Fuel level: value=0.875
